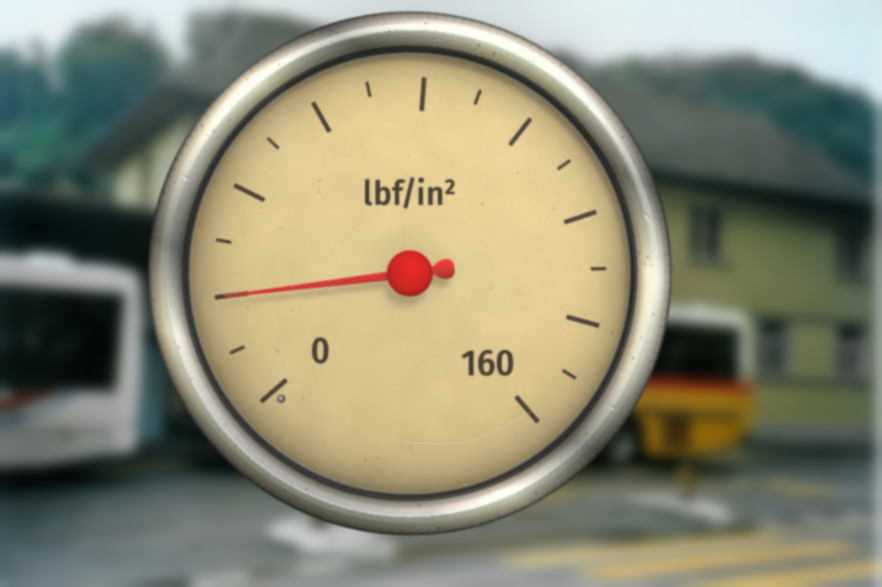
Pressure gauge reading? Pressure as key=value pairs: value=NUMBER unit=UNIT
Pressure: value=20 unit=psi
